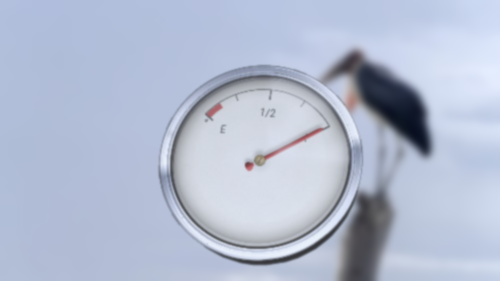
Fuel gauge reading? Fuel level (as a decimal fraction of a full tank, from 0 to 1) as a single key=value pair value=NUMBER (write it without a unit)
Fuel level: value=1
